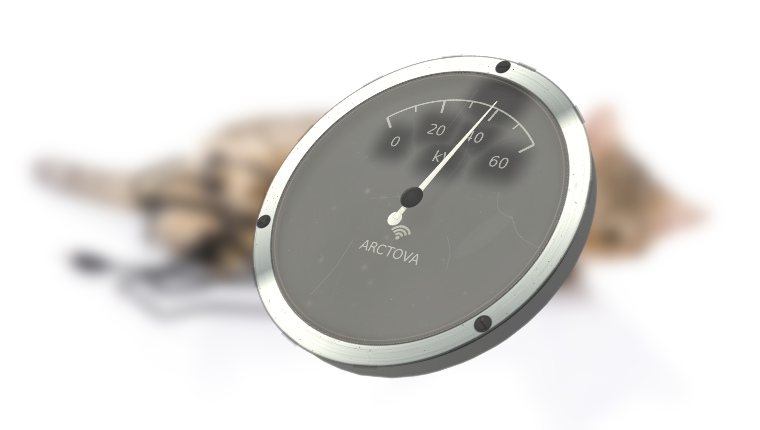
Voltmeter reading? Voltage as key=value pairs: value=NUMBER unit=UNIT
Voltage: value=40 unit=kV
